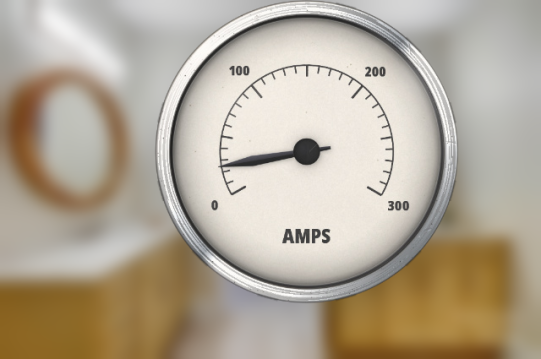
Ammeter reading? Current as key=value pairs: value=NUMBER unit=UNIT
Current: value=25 unit=A
